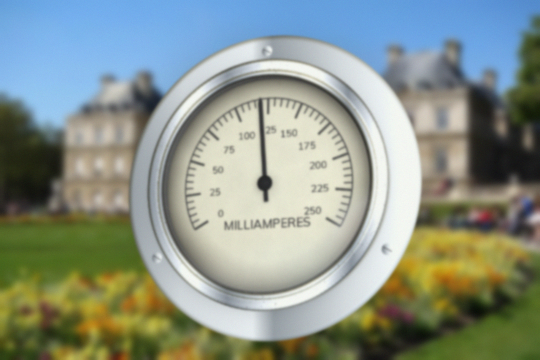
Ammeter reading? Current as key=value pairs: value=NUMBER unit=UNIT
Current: value=120 unit=mA
